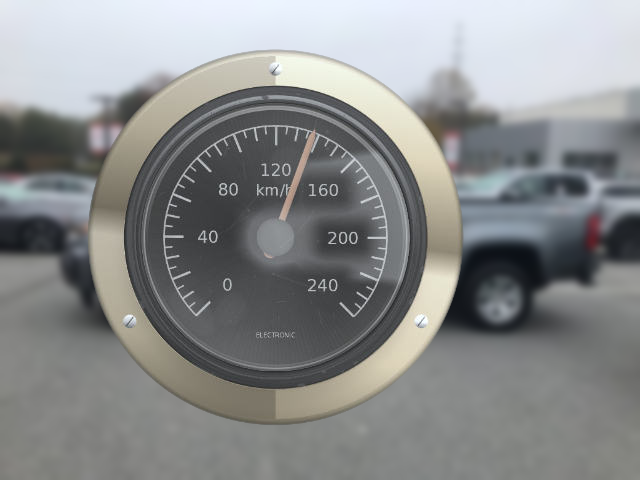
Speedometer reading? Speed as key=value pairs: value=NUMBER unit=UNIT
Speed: value=137.5 unit=km/h
